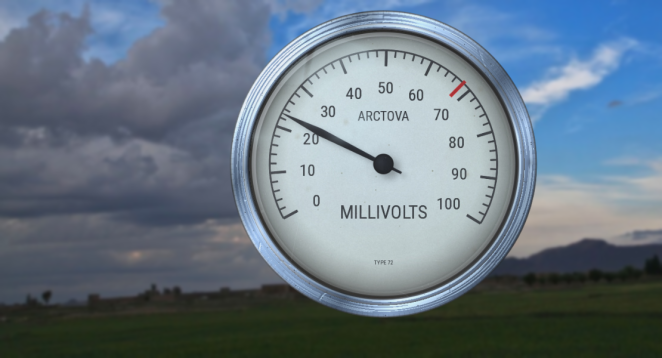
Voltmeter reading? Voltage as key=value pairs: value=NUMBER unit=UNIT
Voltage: value=23 unit=mV
